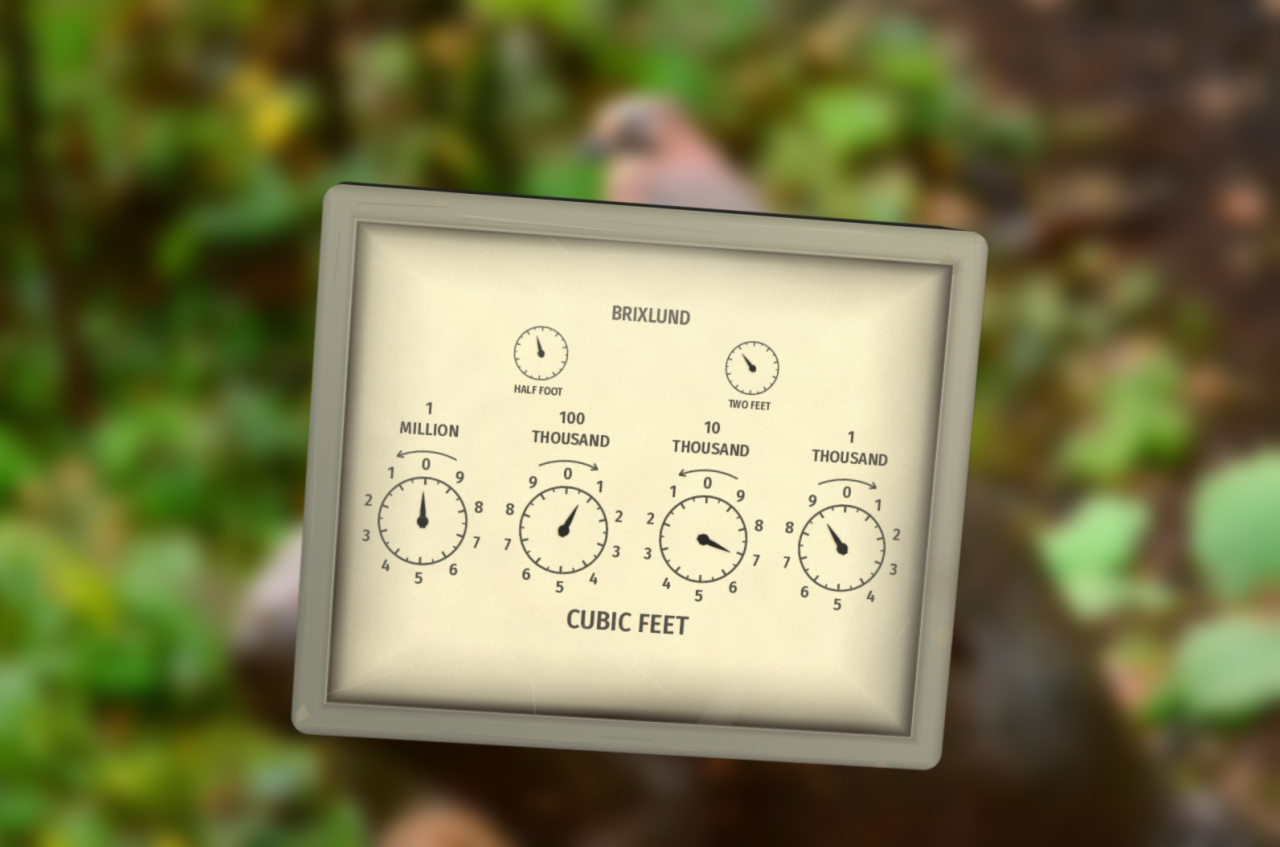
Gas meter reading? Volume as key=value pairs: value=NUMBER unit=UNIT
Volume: value=6900 unit=ft³
